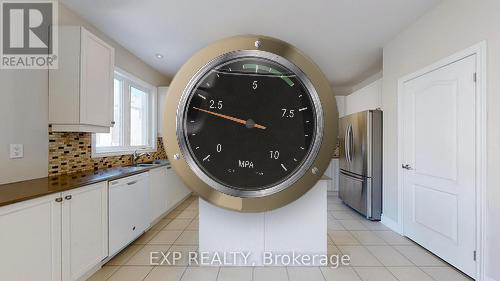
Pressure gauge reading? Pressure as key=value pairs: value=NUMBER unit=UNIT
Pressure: value=2 unit=MPa
